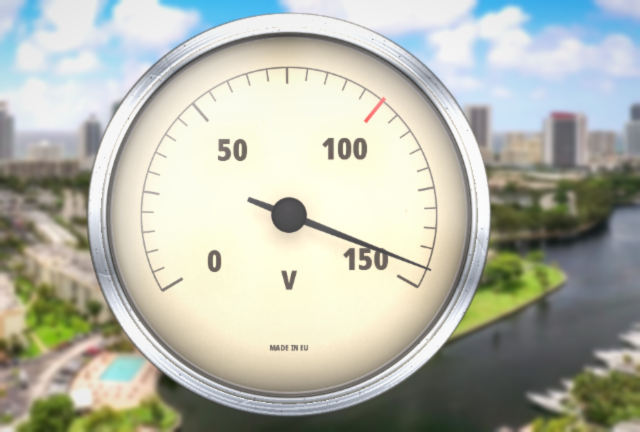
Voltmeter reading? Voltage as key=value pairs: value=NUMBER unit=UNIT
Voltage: value=145 unit=V
